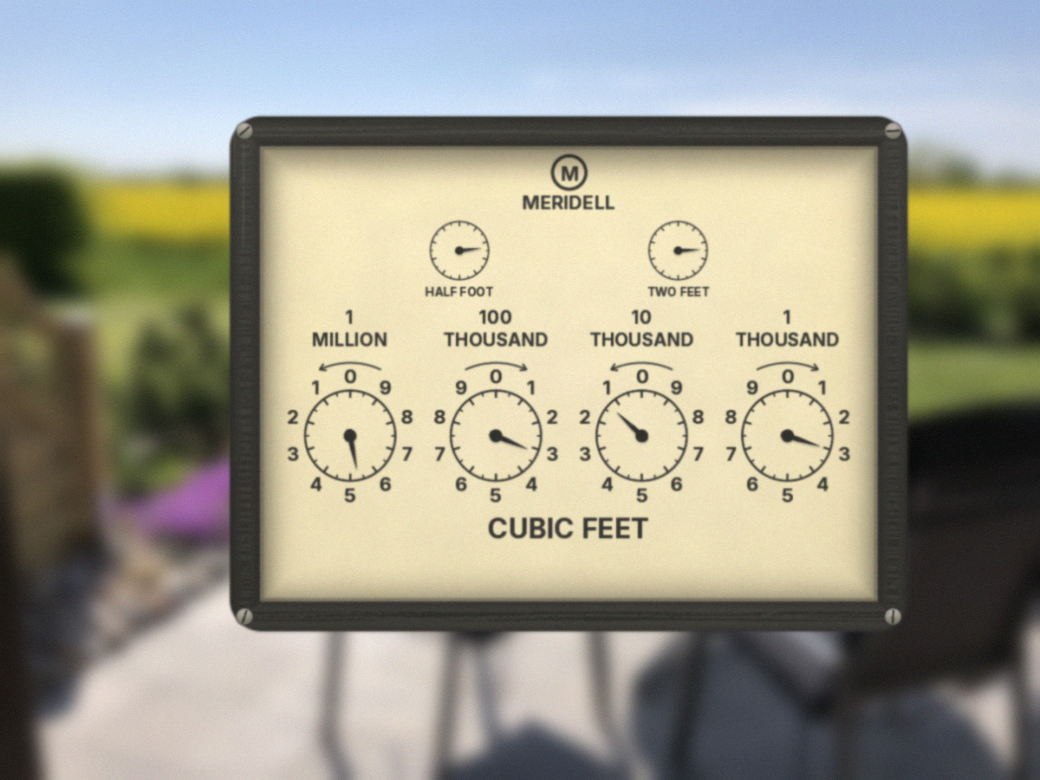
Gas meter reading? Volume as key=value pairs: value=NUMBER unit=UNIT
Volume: value=531300 unit=ft³
